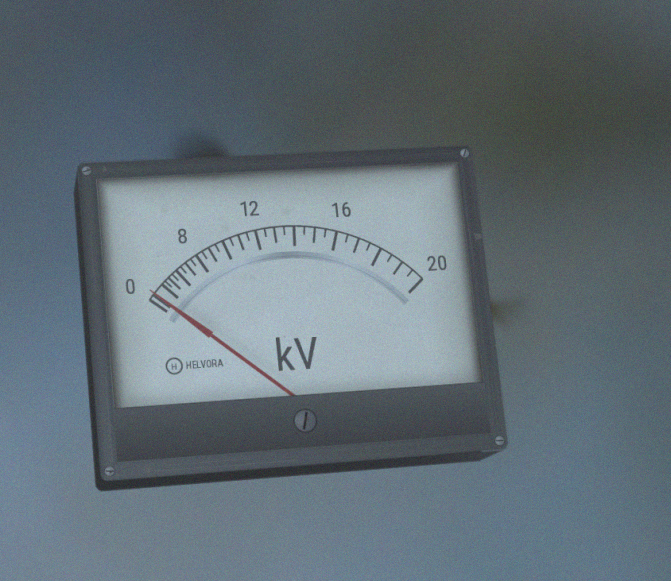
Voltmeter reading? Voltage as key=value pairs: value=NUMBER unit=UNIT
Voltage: value=2 unit=kV
